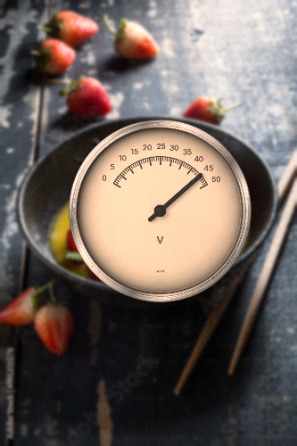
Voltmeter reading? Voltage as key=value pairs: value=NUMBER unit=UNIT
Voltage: value=45 unit=V
